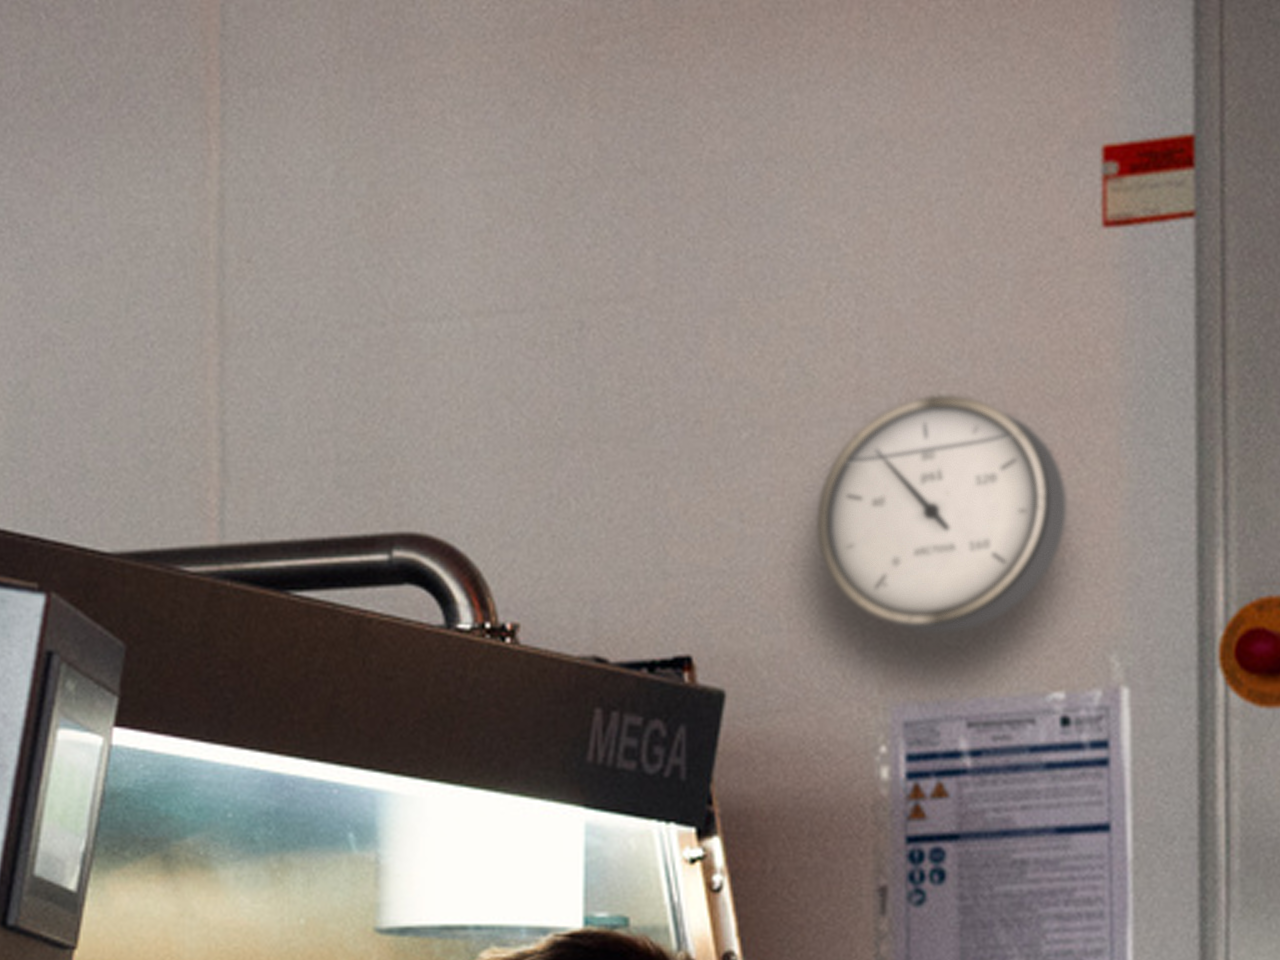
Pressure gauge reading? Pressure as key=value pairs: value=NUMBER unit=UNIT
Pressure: value=60 unit=psi
